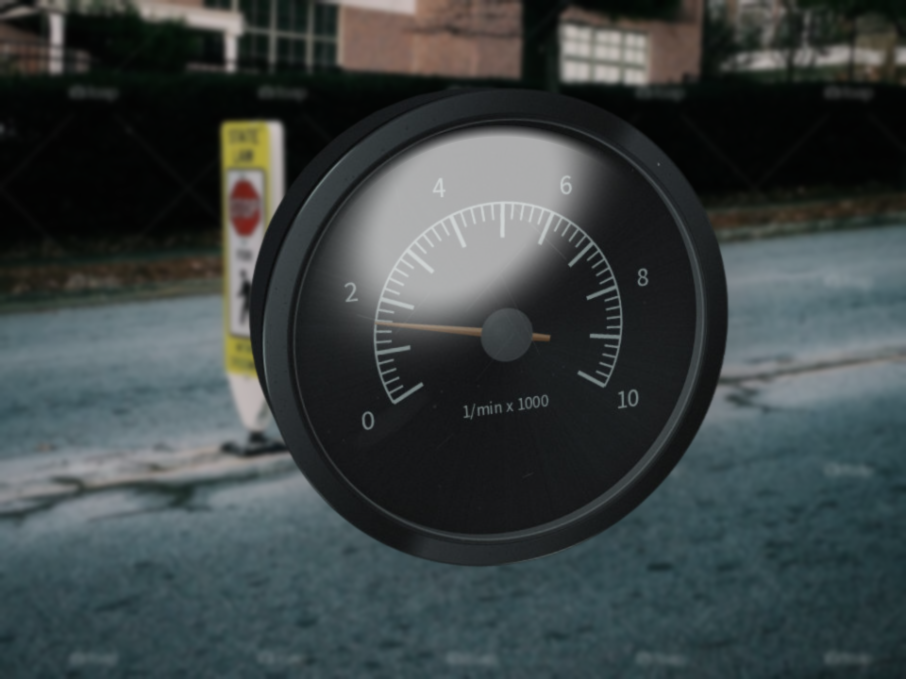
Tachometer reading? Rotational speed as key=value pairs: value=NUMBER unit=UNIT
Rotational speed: value=1600 unit=rpm
